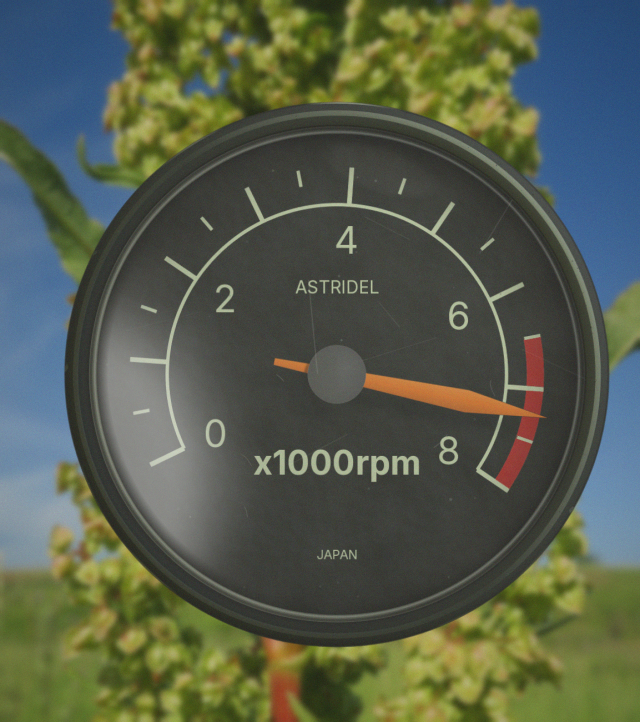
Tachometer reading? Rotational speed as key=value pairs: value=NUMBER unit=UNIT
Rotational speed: value=7250 unit=rpm
